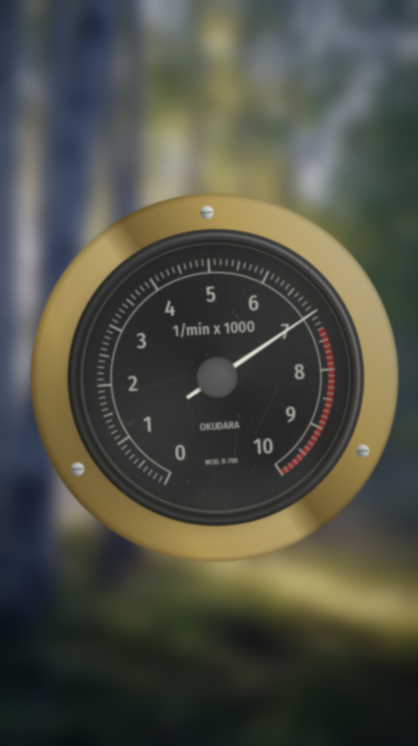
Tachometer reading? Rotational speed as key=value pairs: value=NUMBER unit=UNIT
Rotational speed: value=7000 unit=rpm
